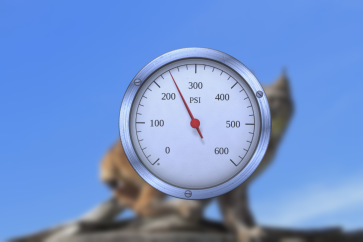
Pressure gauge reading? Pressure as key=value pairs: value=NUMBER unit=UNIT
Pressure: value=240 unit=psi
